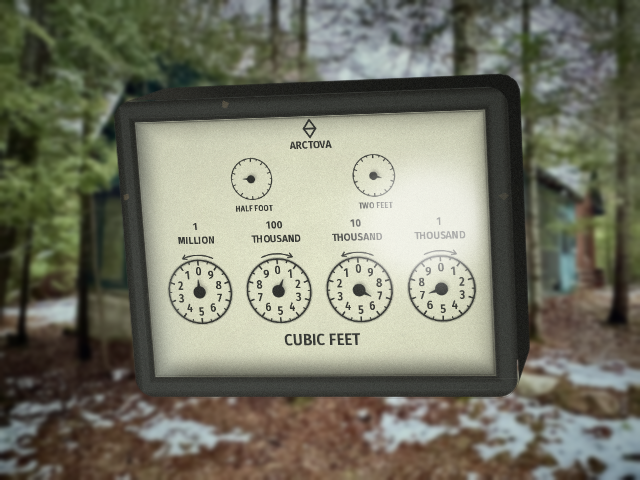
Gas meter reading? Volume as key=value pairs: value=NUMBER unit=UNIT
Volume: value=6700 unit=ft³
